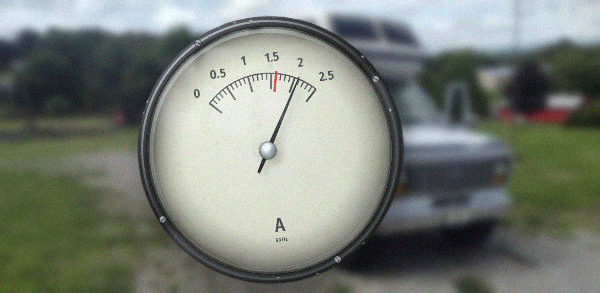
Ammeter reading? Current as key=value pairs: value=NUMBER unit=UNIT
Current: value=2.1 unit=A
